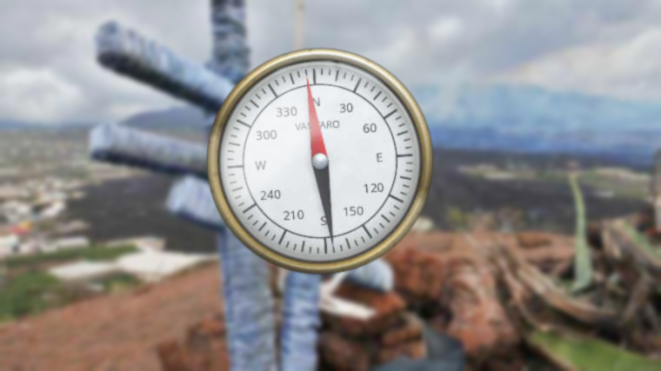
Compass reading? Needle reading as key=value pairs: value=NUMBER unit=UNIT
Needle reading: value=355 unit=°
